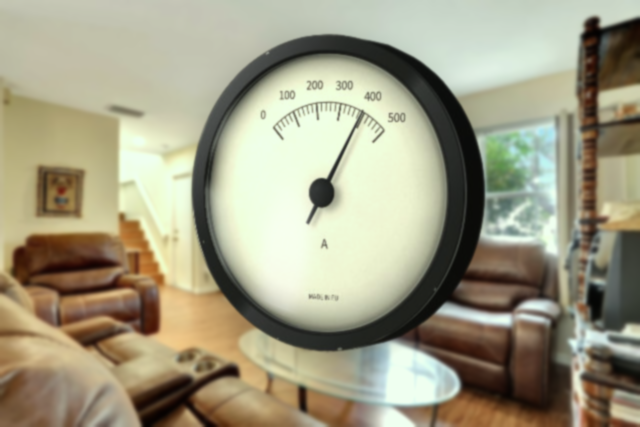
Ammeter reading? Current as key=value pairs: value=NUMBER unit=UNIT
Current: value=400 unit=A
